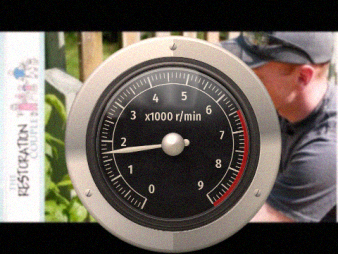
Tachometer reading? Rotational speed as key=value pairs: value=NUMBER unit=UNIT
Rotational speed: value=1700 unit=rpm
